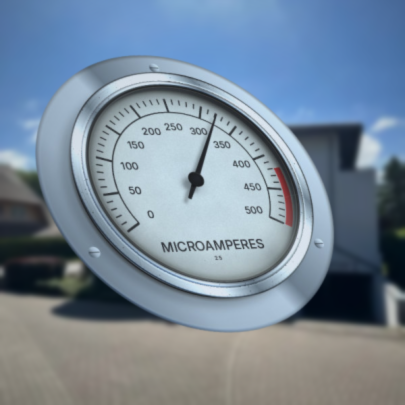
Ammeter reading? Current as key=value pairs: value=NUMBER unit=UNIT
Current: value=320 unit=µA
